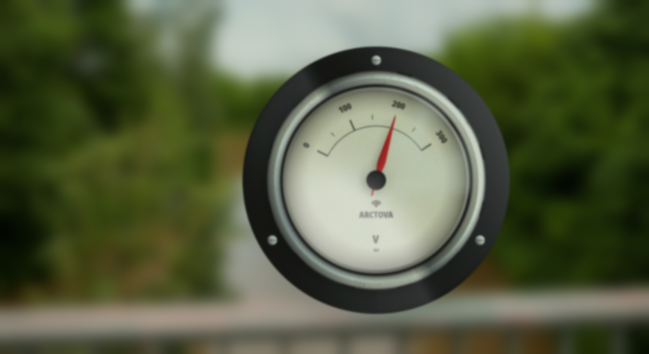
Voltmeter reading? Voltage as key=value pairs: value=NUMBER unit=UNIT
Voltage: value=200 unit=V
